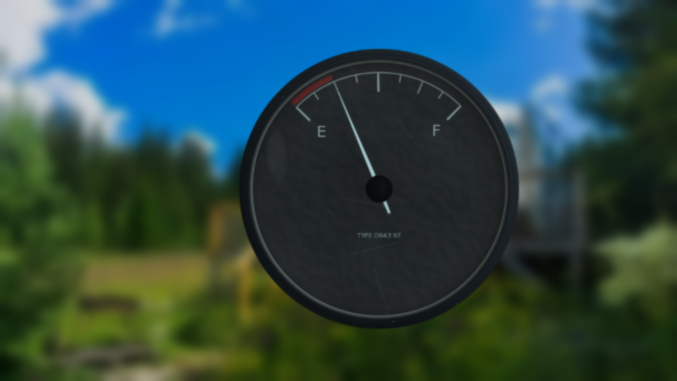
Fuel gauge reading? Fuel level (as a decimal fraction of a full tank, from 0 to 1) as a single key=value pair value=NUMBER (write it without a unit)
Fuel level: value=0.25
